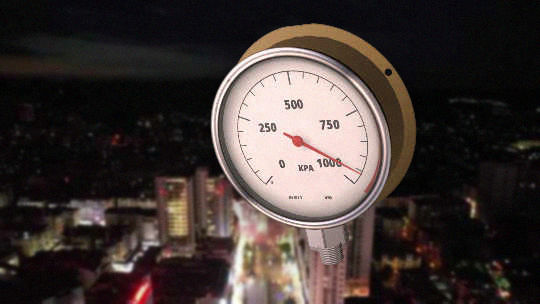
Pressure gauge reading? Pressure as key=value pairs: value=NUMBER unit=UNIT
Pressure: value=950 unit=kPa
